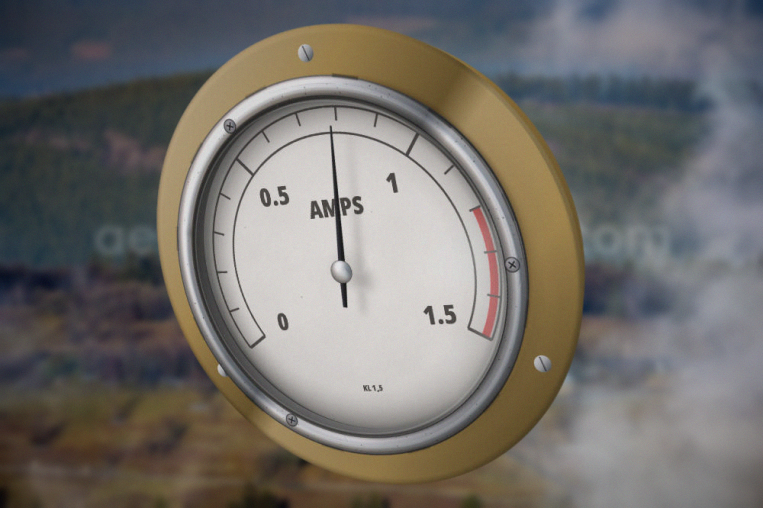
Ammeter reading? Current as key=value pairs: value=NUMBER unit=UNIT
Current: value=0.8 unit=A
